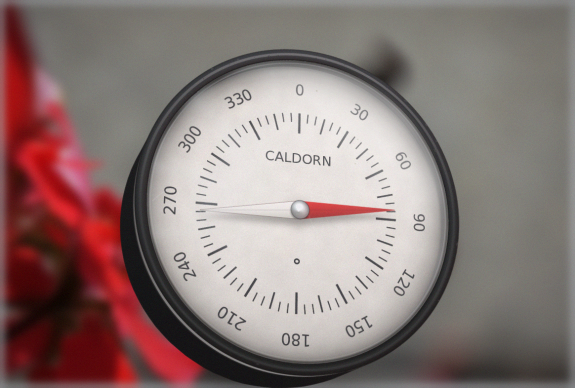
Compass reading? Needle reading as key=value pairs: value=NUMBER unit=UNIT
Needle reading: value=85 unit=°
